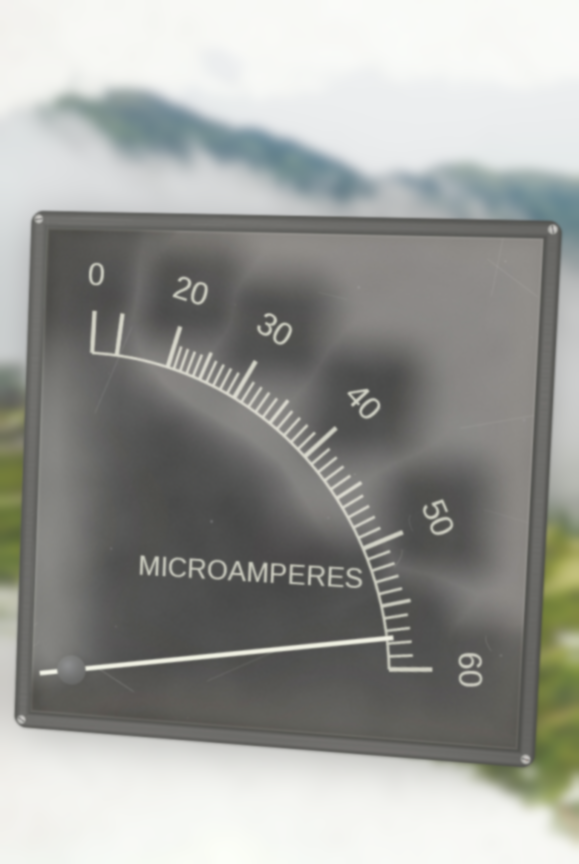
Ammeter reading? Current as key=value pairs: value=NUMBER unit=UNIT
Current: value=57.5 unit=µA
